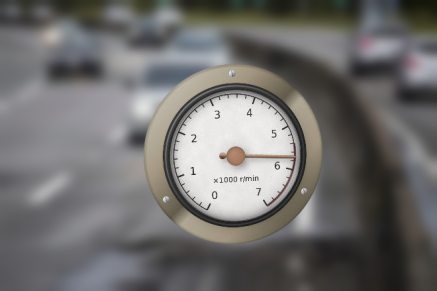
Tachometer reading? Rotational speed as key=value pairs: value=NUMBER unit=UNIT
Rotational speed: value=5700 unit=rpm
